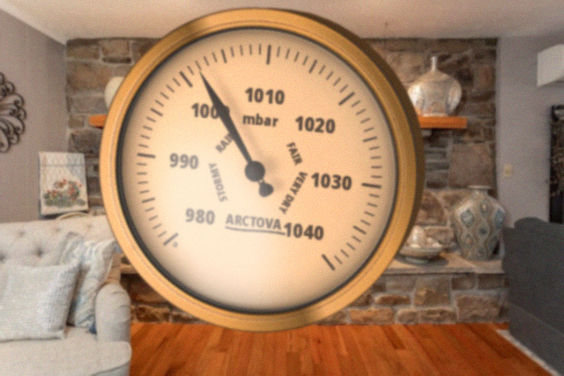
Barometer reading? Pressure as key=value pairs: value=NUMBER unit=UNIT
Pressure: value=1002 unit=mbar
